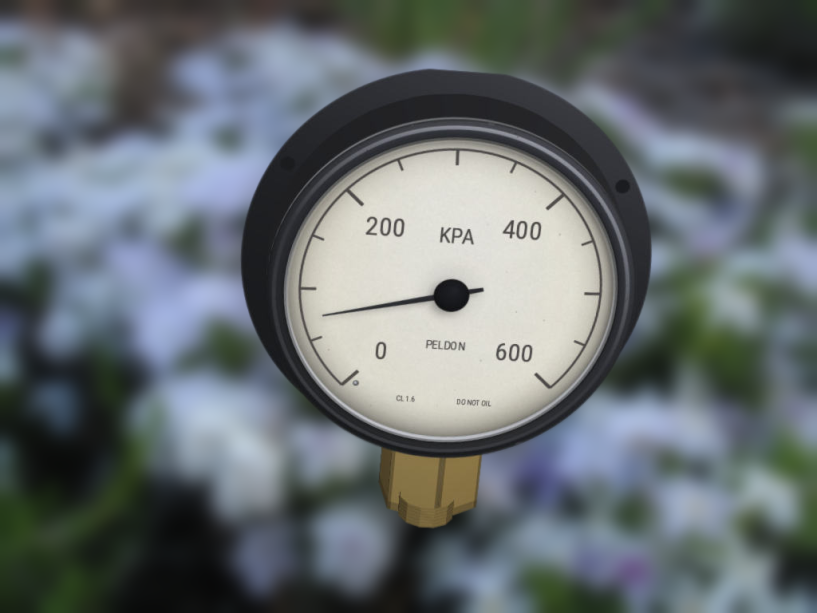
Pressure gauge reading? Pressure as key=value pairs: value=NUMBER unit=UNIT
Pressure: value=75 unit=kPa
